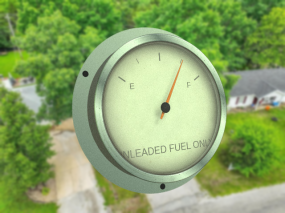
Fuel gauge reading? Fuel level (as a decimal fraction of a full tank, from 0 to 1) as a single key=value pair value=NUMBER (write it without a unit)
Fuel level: value=0.75
